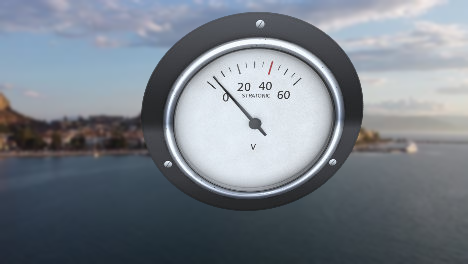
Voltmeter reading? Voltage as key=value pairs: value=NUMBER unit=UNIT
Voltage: value=5 unit=V
